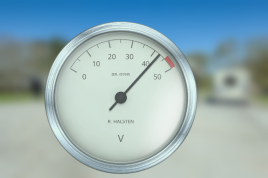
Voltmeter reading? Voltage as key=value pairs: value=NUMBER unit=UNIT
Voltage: value=42.5 unit=V
